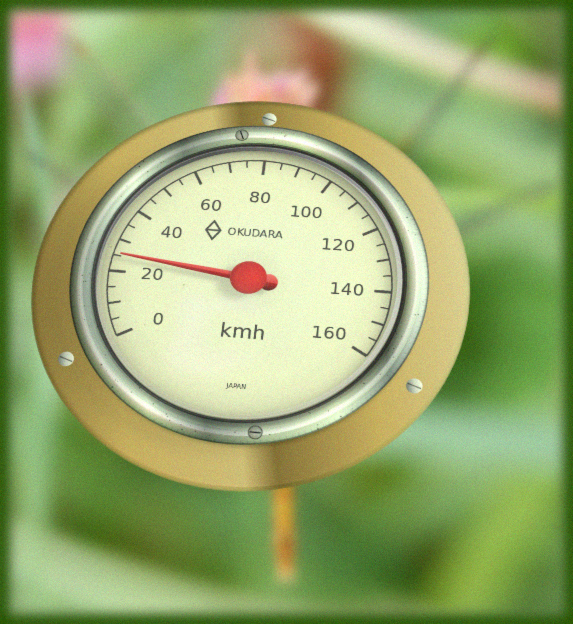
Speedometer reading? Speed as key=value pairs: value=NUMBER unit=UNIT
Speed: value=25 unit=km/h
